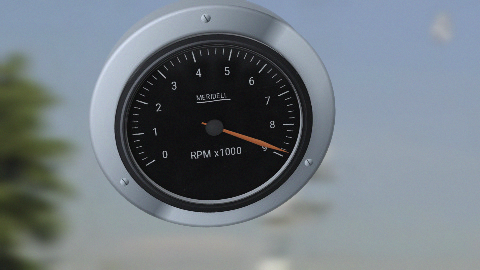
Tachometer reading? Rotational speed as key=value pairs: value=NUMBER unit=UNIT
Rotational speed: value=8800 unit=rpm
